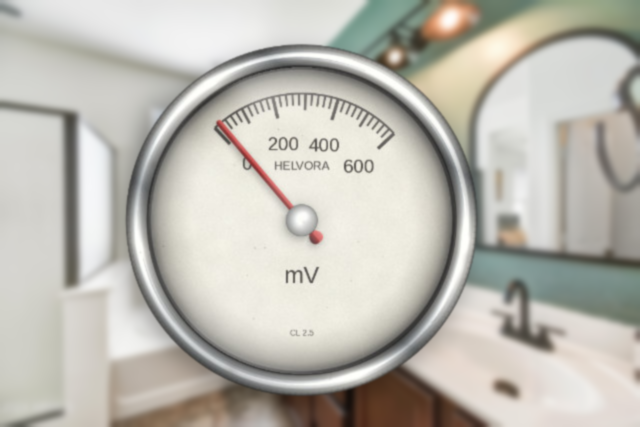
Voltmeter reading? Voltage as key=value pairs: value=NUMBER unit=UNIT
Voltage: value=20 unit=mV
